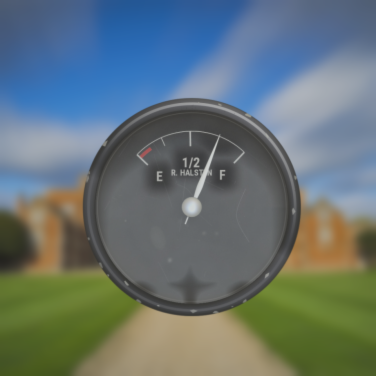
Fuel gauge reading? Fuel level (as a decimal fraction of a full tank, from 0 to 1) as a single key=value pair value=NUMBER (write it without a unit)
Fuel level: value=0.75
